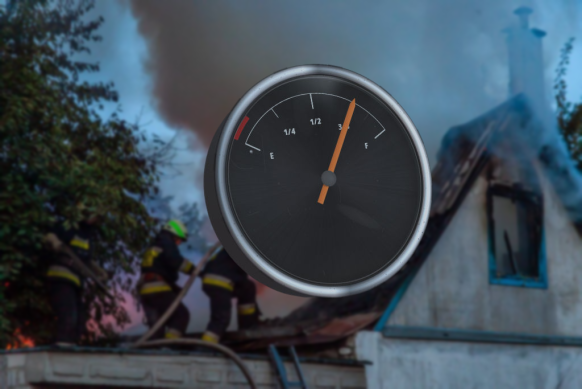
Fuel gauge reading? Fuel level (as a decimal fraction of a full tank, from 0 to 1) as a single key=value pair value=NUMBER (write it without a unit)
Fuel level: value=0.75
